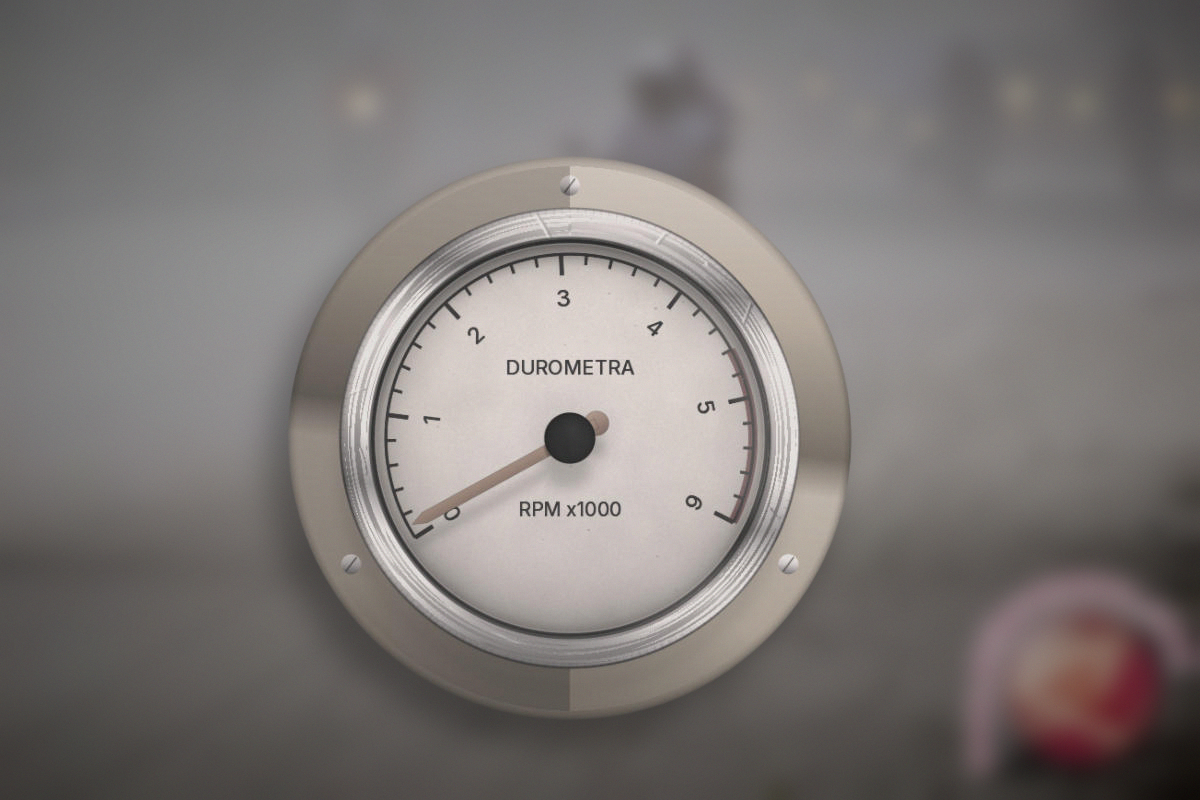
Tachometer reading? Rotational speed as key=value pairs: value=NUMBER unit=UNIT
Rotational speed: value=100 unit=rpm
